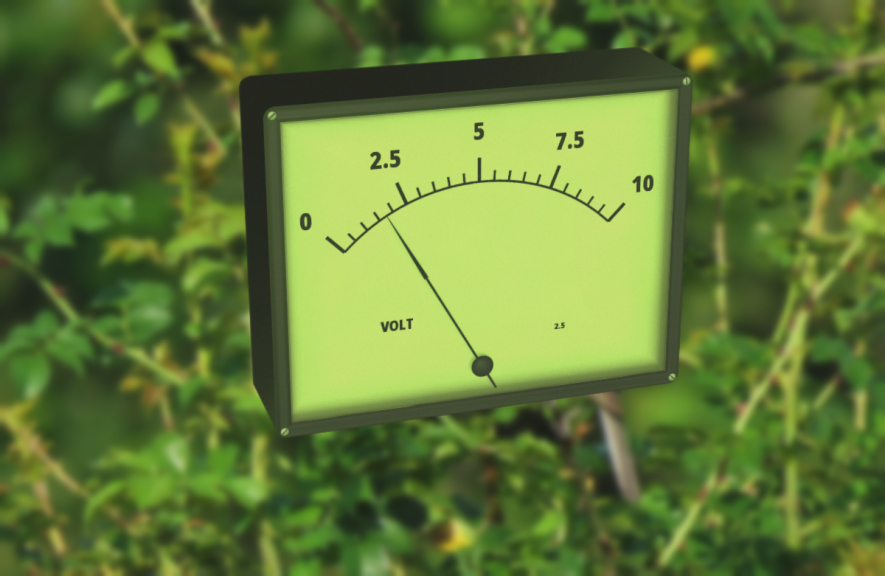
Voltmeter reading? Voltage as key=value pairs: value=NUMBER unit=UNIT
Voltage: value=1.75 unit=V
